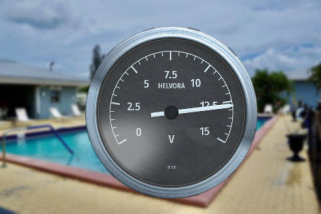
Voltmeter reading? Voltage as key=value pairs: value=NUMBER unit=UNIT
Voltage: value=12.75 unit=V
